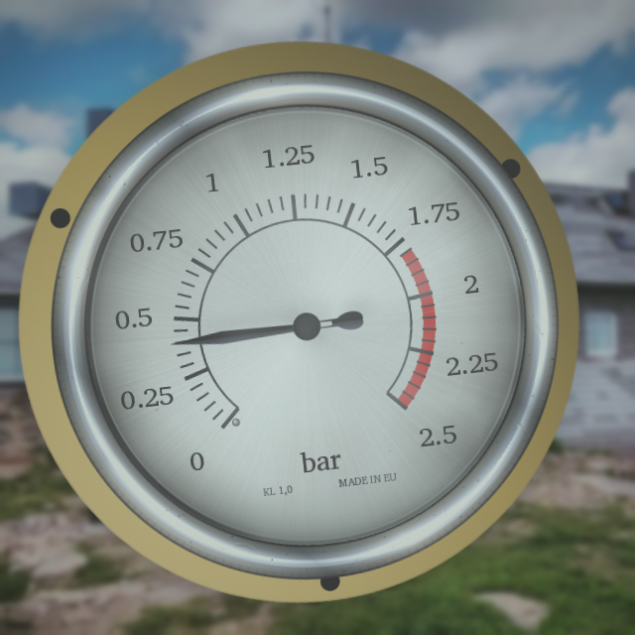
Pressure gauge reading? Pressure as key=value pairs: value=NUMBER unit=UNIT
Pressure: value=0.4 unit=bar
